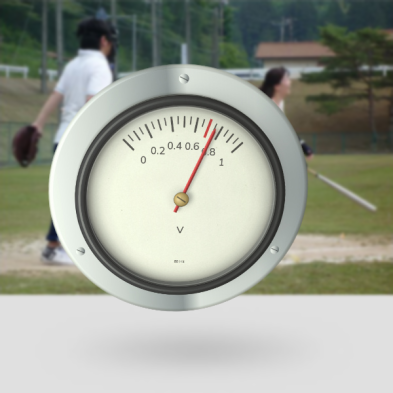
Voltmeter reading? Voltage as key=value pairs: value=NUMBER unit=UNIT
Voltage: value=0.75 unit=V
